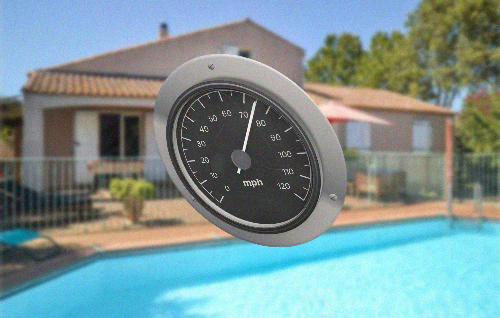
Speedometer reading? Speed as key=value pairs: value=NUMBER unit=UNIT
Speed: value=75 unit=mph
